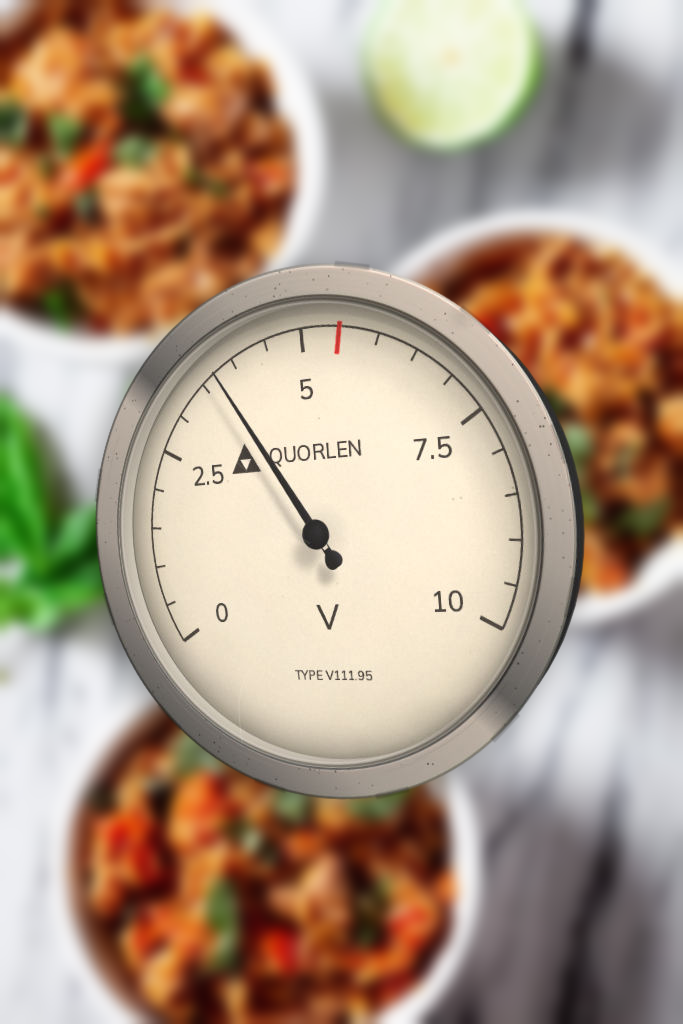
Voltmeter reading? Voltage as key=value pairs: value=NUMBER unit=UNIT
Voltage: value=3.75 unit=V
